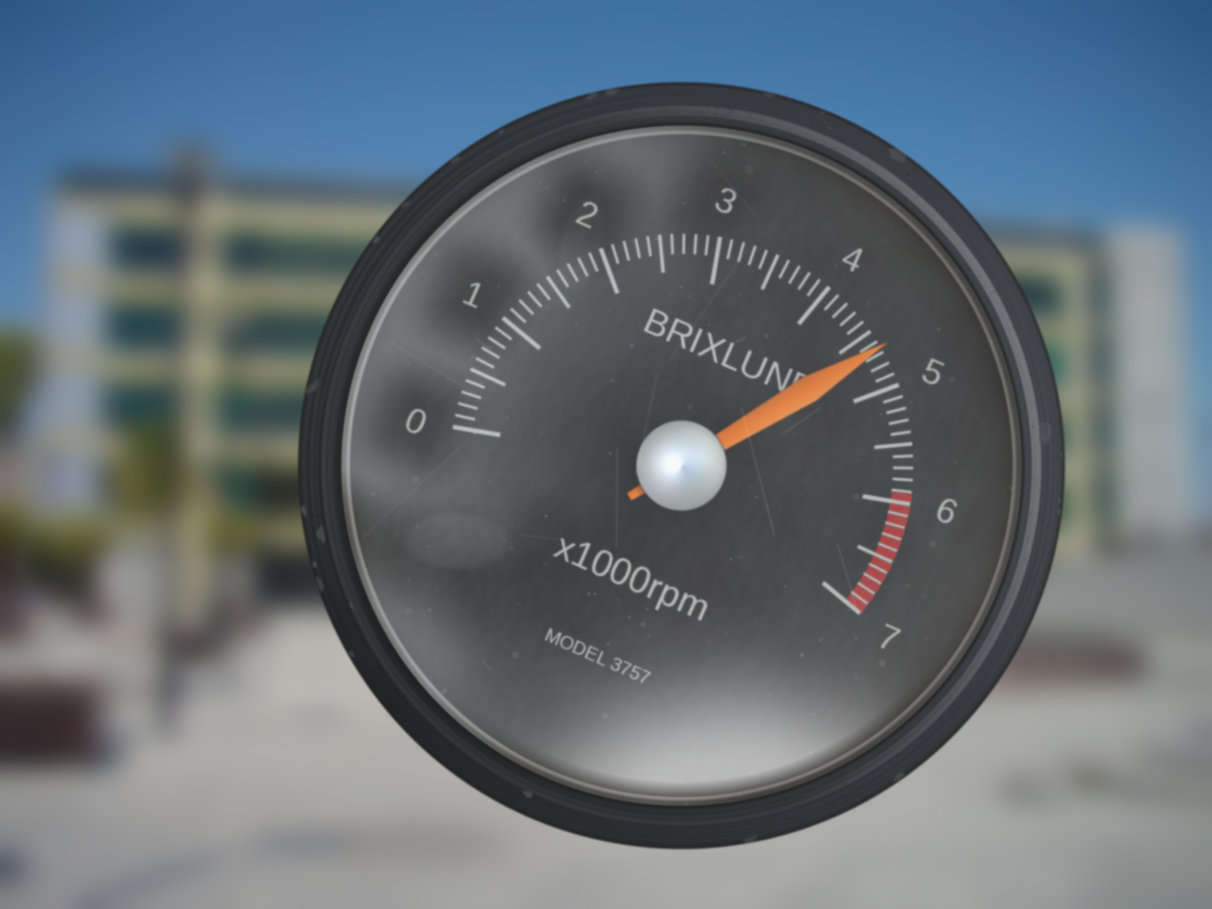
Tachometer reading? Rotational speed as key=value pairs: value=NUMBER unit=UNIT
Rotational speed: value=4650 unit=rpm
